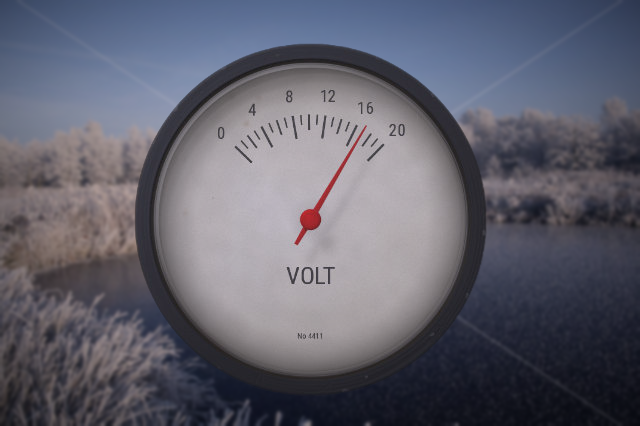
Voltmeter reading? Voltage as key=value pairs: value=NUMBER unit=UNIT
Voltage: value=17 unit=V
